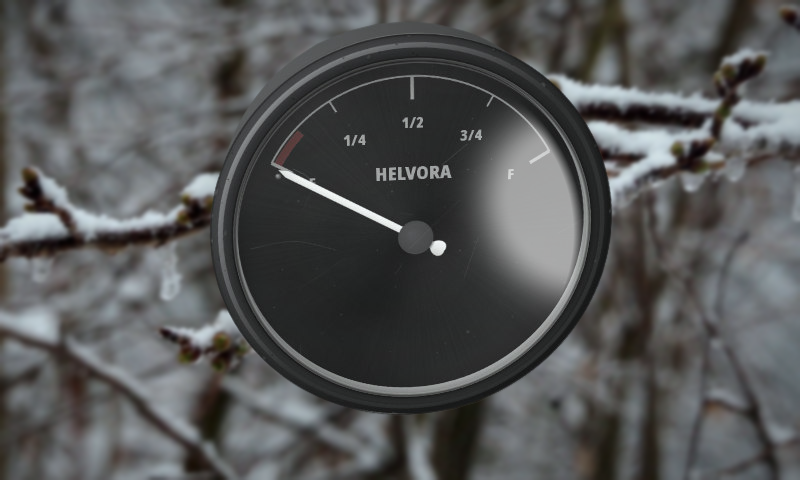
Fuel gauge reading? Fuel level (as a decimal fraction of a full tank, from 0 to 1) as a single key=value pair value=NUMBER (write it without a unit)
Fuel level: value=0
